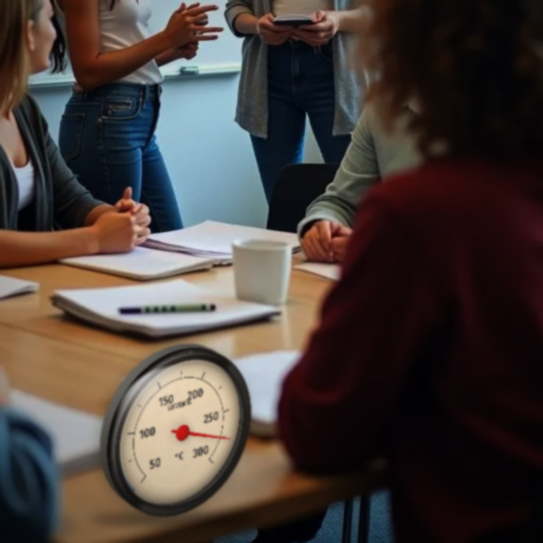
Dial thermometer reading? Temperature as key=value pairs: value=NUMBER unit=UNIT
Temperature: value=275 unit=°C
